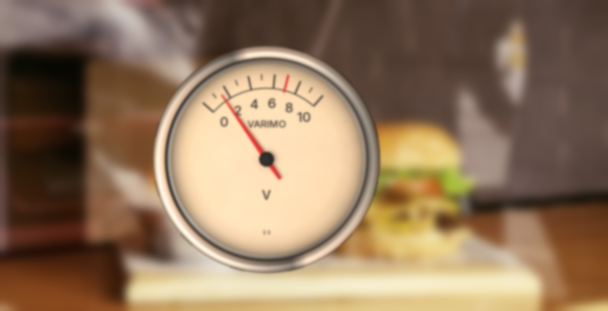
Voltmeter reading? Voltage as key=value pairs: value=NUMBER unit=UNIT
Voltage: value=1.5 unit=V
